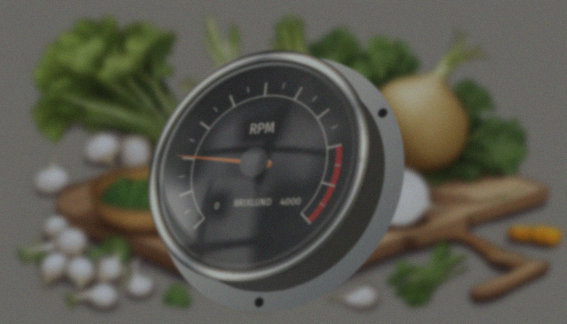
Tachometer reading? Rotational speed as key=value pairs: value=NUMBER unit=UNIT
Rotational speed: value=800 unit=rpm
